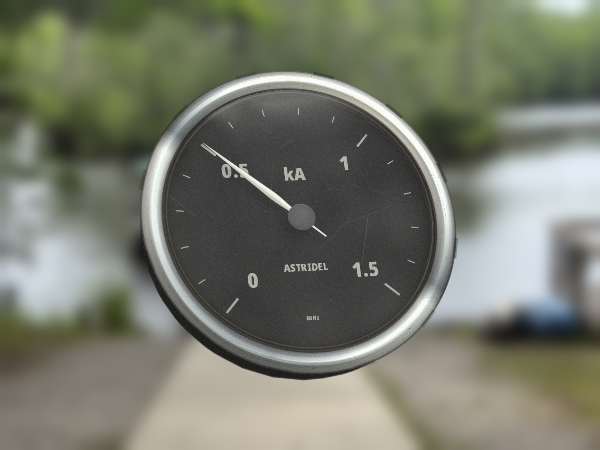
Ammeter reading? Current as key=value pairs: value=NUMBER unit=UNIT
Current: value=0.5 unit=kA
